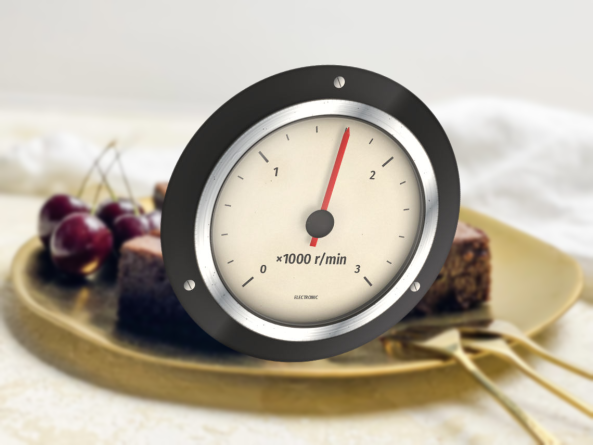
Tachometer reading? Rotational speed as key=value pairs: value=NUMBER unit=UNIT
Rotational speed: value=1600 unit=rpm
